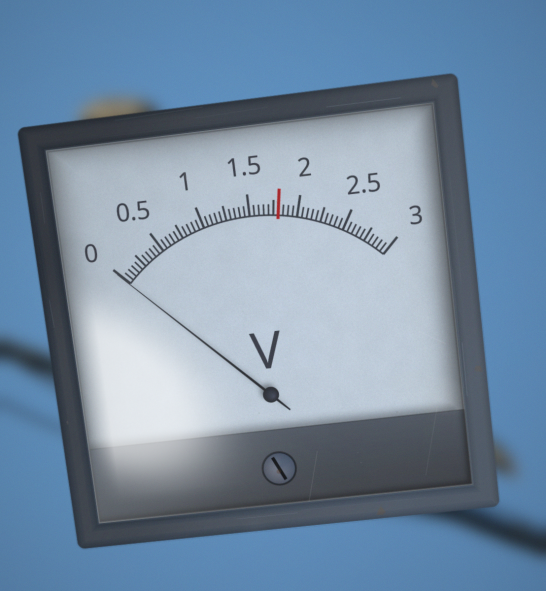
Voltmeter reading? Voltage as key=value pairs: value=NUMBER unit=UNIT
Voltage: value=0 unit=V
